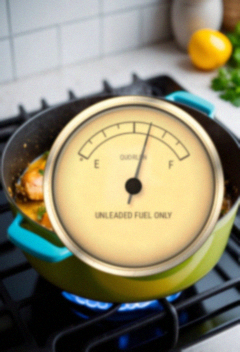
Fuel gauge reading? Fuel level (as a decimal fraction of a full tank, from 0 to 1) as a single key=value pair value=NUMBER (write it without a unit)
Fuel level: value=0.625
